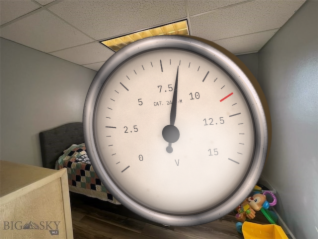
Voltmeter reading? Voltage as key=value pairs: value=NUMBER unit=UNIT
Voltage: value=8.5 unit=V
